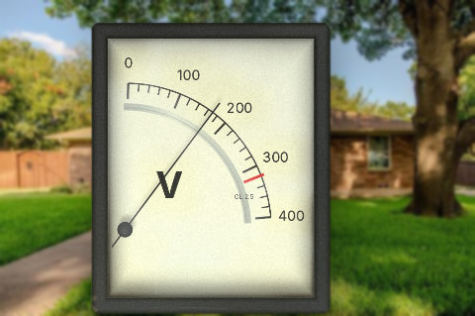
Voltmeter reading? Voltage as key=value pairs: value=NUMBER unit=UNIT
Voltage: value=170 unit=V
